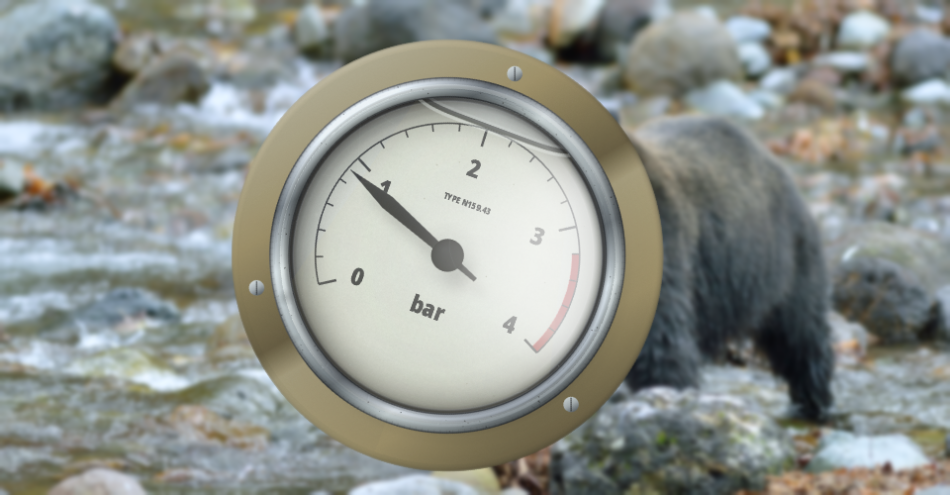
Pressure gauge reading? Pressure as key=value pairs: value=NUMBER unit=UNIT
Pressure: value=0.9 unit=bar
